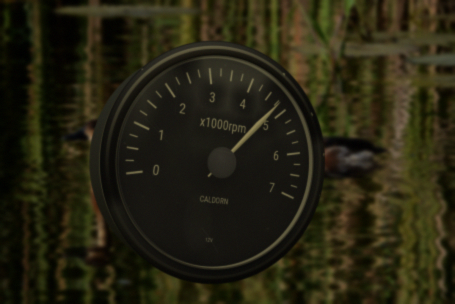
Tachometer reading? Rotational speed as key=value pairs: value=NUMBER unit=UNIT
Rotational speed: value=4750 unit=rpm
